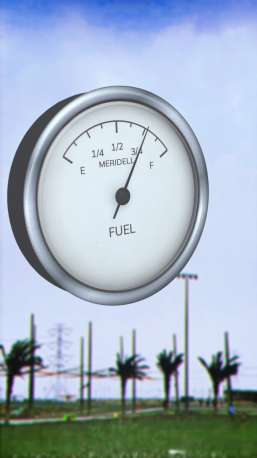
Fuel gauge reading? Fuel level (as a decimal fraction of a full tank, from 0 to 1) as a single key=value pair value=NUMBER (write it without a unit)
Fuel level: value=0.75
